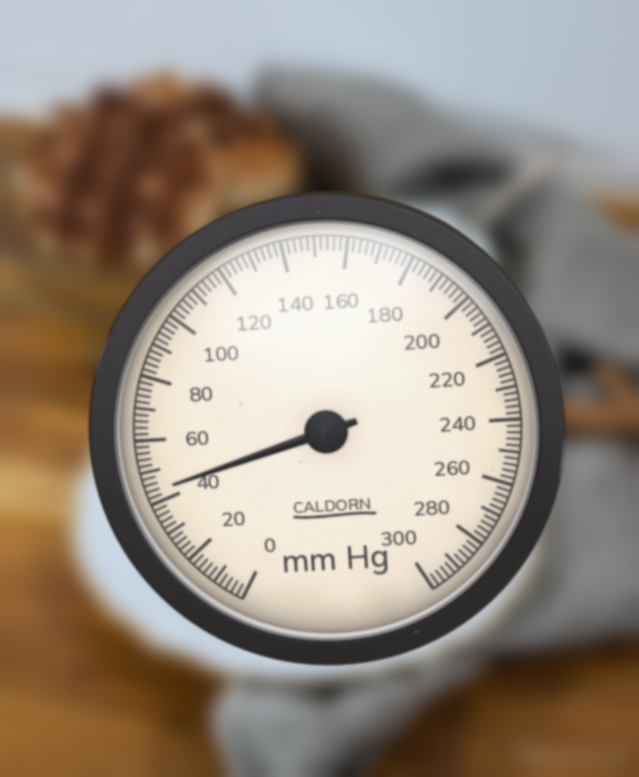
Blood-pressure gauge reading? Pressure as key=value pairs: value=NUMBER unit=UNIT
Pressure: value=44 unit=mmHg
